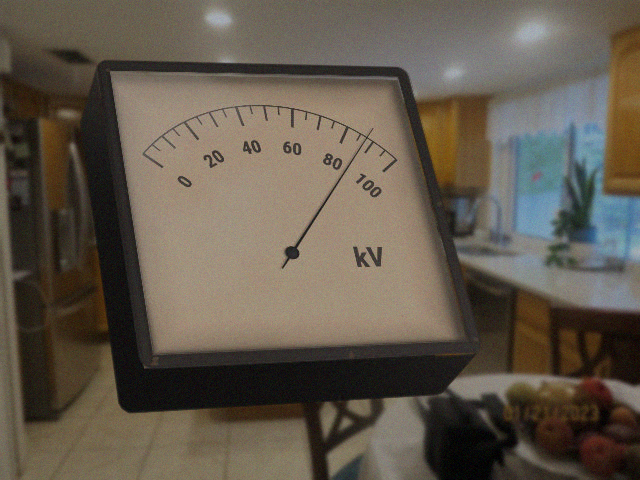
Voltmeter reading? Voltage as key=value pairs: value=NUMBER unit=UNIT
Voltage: value=87.5 unit=kV
